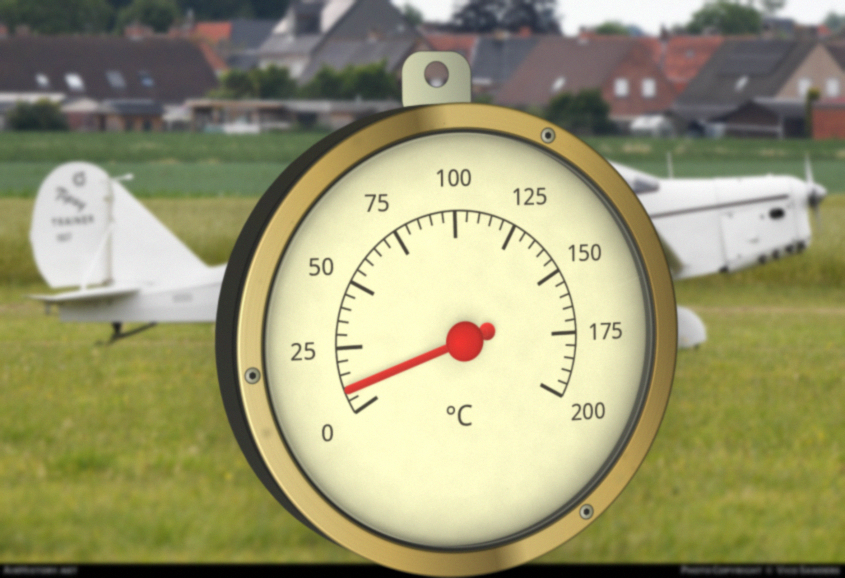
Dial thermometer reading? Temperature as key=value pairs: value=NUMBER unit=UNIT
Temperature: value=10 unit=°C
